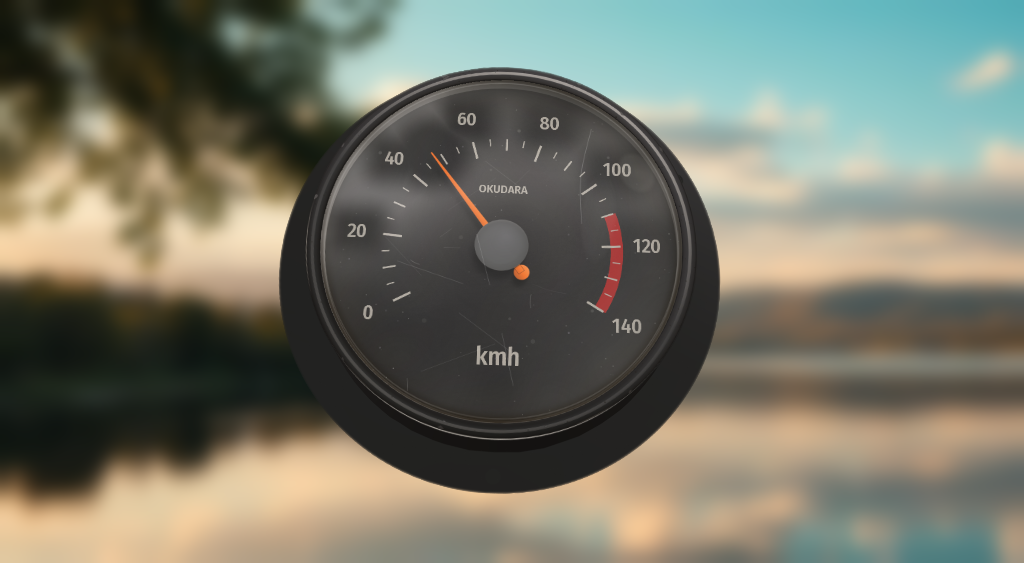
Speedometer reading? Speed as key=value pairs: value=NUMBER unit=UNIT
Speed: value=47.5 unit=km/h
